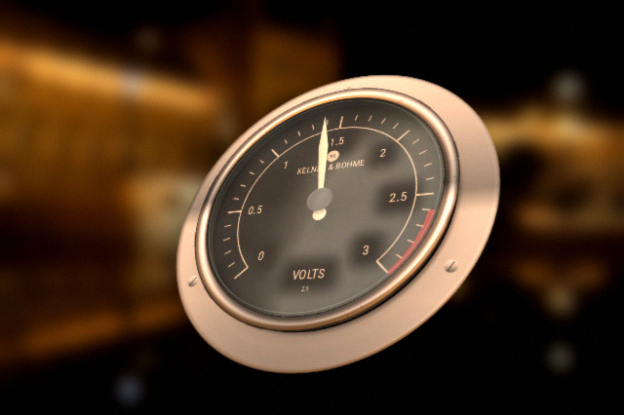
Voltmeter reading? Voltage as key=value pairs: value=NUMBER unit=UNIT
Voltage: value=1.4 unit=V
